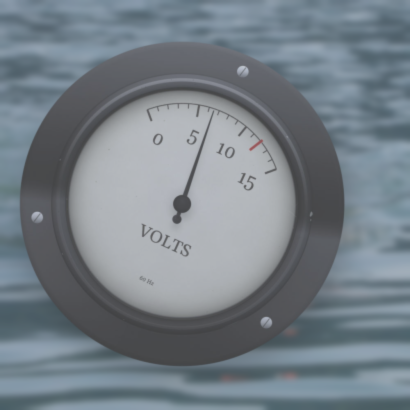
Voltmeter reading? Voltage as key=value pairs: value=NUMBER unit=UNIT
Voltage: value=6.5 unit=V
